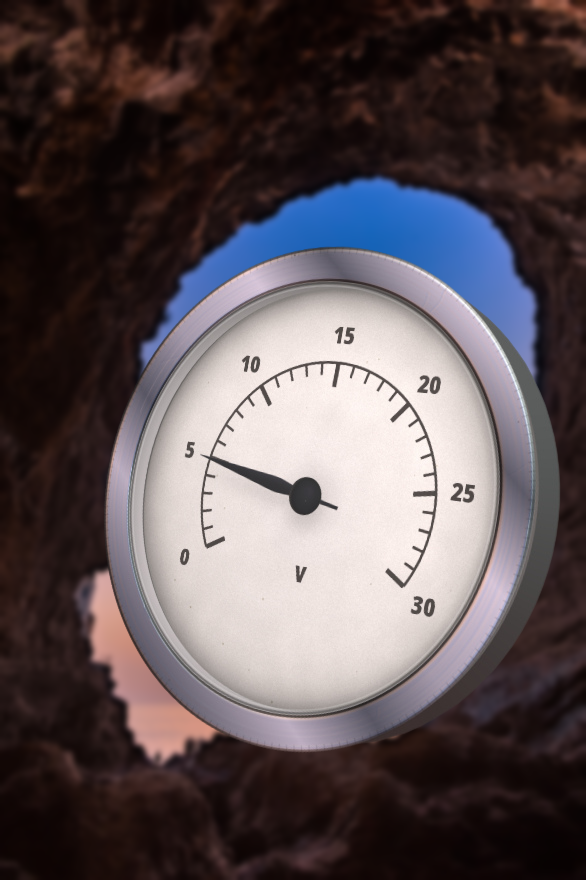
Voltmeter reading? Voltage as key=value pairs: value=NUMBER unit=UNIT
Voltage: value=5 unit=V
